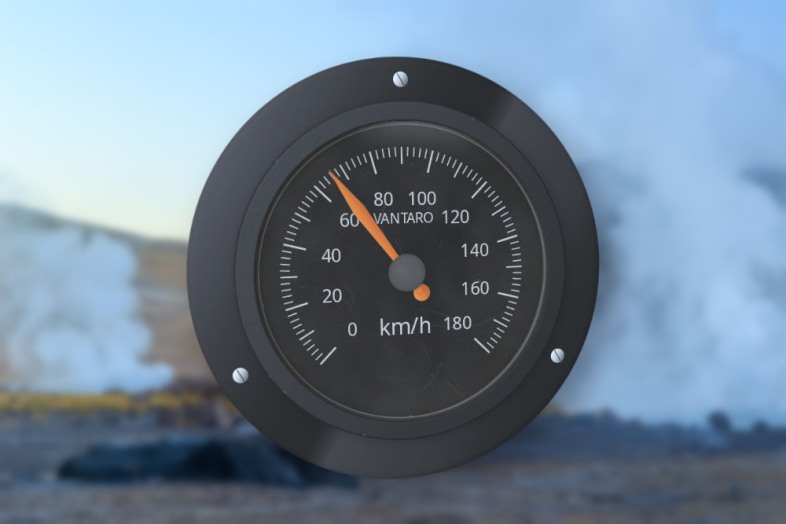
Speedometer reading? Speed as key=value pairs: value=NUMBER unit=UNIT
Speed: value=66 unit=km/h
